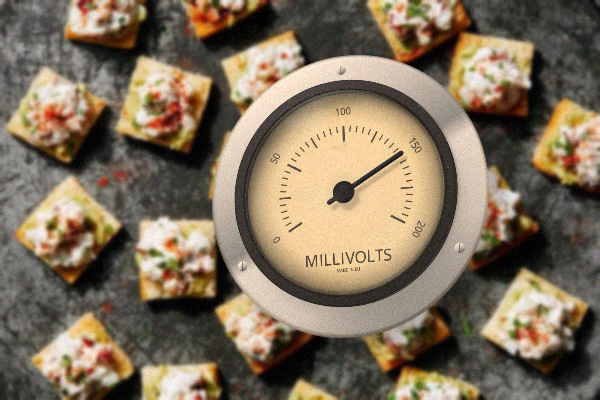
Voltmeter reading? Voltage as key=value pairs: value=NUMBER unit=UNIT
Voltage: value=150 unit=mV
